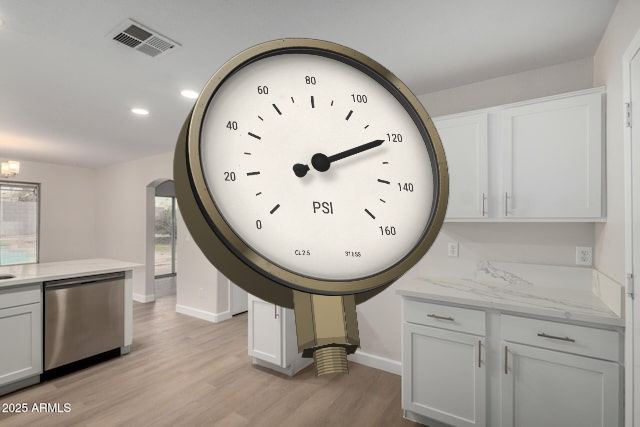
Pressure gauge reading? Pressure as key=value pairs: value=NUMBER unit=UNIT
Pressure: value=120 unit=psi
